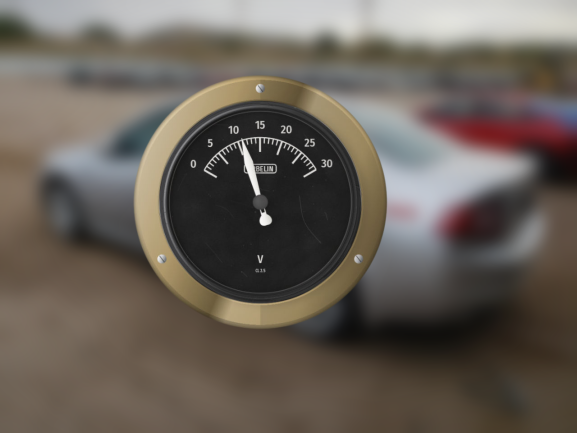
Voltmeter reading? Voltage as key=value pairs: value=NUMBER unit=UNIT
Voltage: value=11 unit=V
